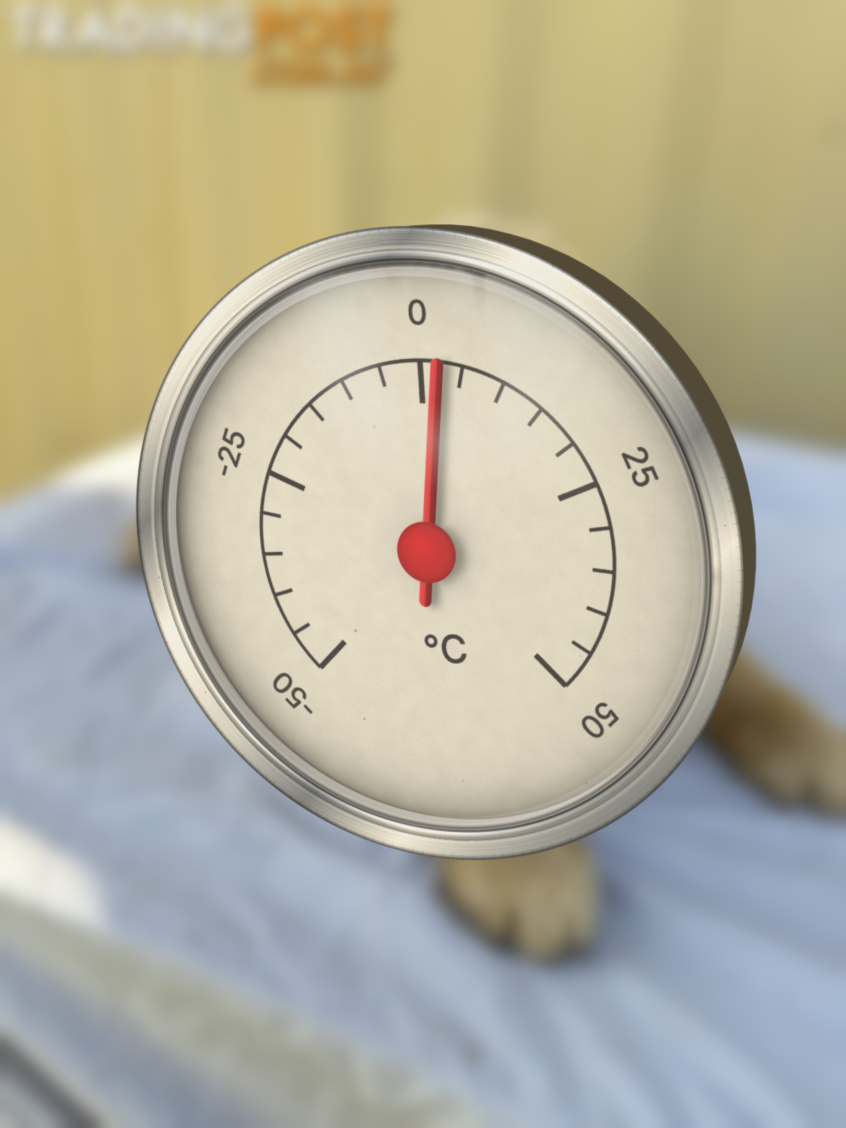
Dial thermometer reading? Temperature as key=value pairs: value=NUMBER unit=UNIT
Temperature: value=2.5 unit=°C
